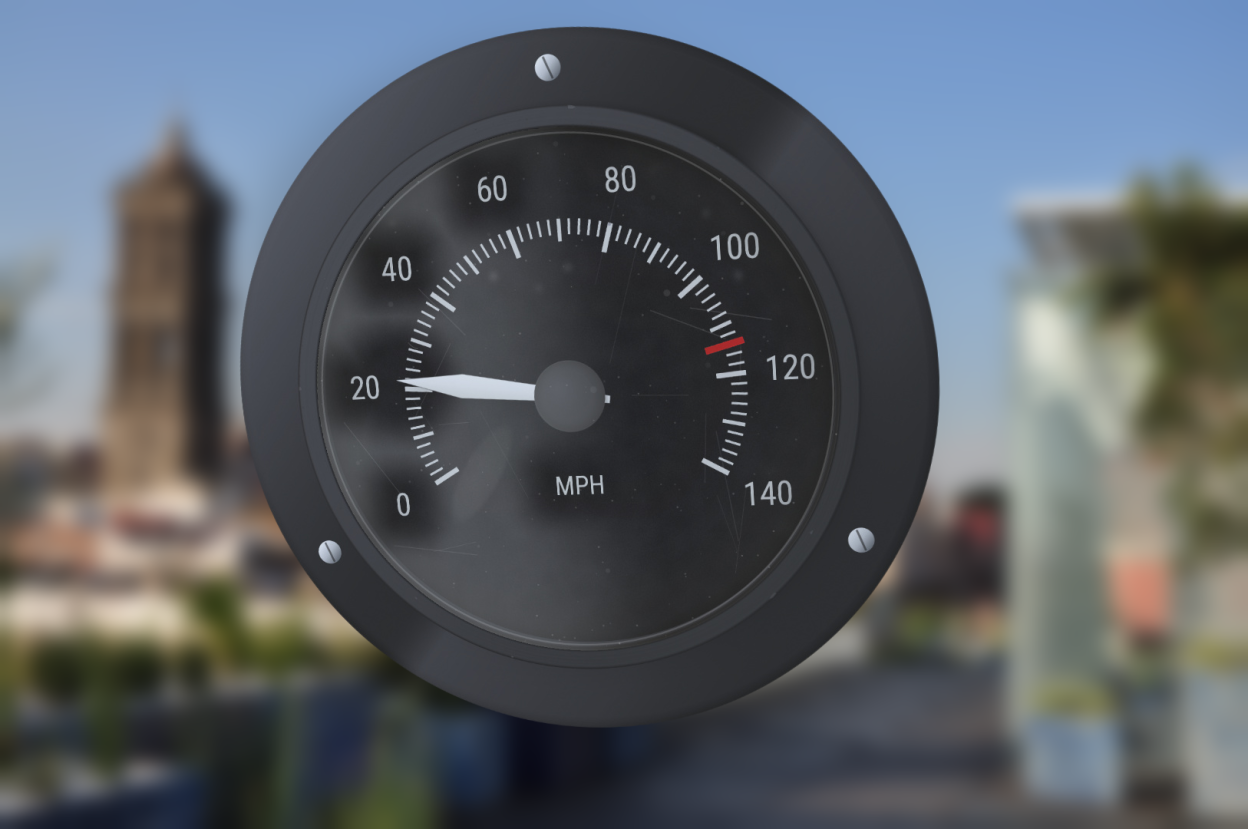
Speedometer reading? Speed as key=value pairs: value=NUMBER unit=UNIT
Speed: value=22 unit=mph
